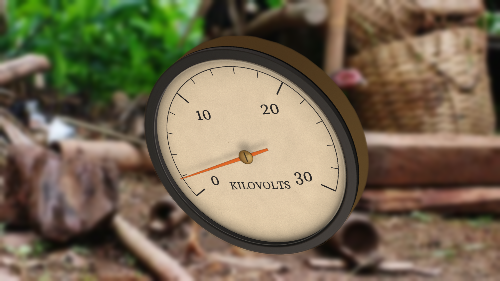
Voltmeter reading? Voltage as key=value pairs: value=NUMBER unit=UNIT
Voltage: value=2 unit=kV
